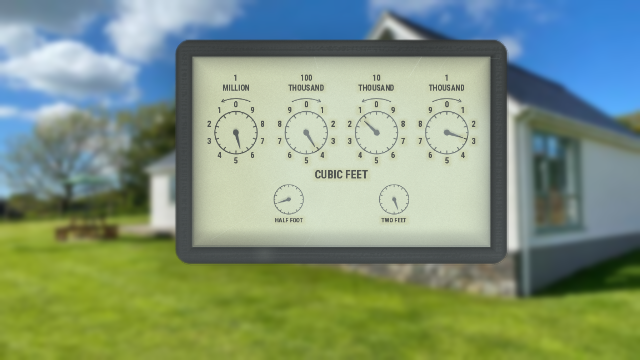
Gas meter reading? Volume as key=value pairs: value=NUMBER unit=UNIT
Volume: value=541300 unit=ft³
